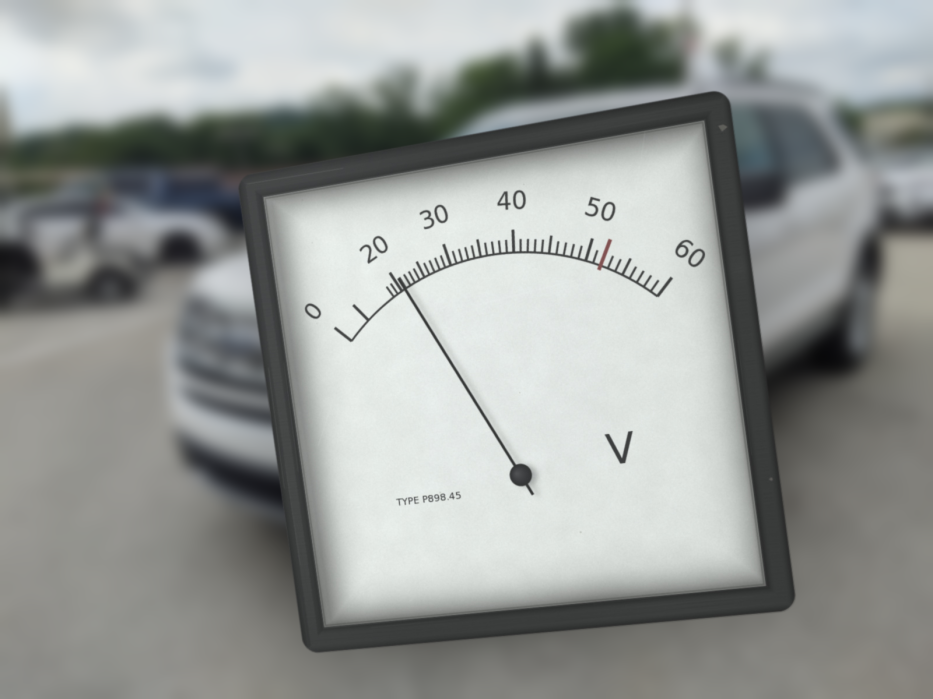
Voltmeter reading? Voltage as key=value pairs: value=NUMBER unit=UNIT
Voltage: value=21 unit=V
